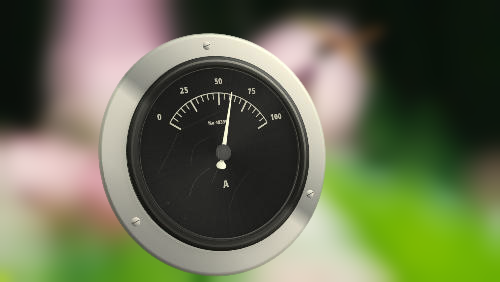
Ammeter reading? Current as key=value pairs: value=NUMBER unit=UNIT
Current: value=60 unit=A
